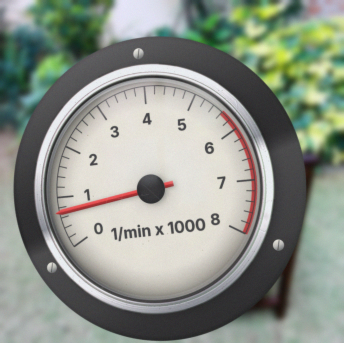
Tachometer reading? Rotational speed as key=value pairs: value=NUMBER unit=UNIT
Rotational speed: value=700 unit=rpm
